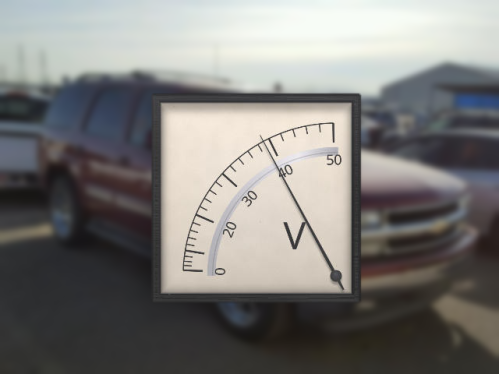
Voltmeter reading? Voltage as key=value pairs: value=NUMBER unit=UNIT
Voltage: value=39 unit=V
